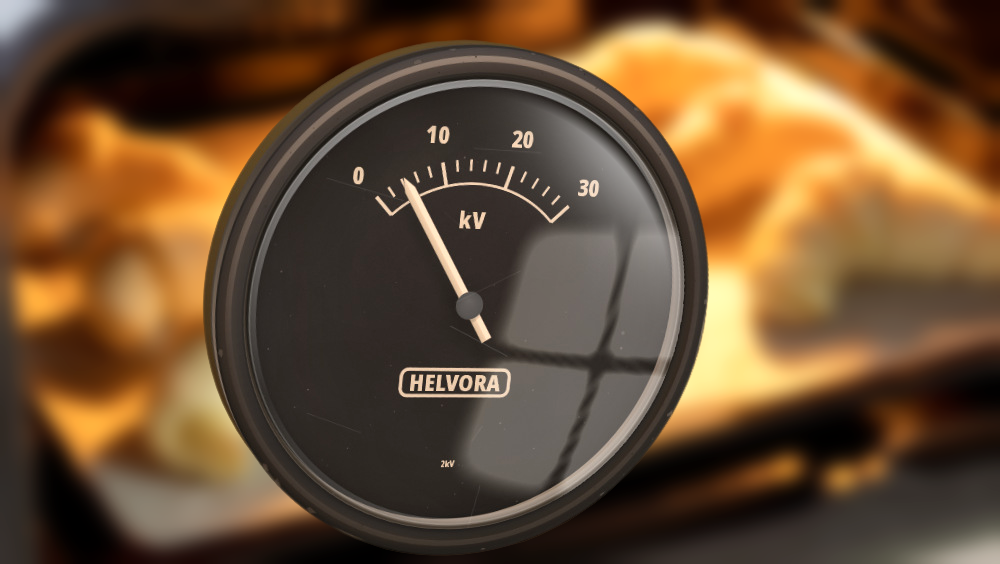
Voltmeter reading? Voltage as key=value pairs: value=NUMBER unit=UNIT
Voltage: value=4 unit=kV
